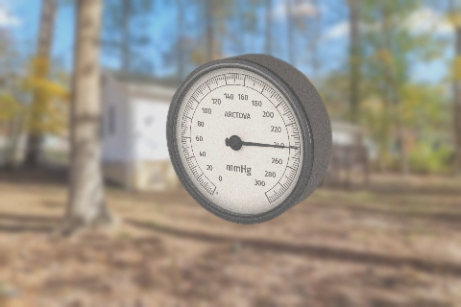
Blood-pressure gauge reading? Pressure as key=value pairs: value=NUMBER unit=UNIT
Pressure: value=240 unit=mmHg
